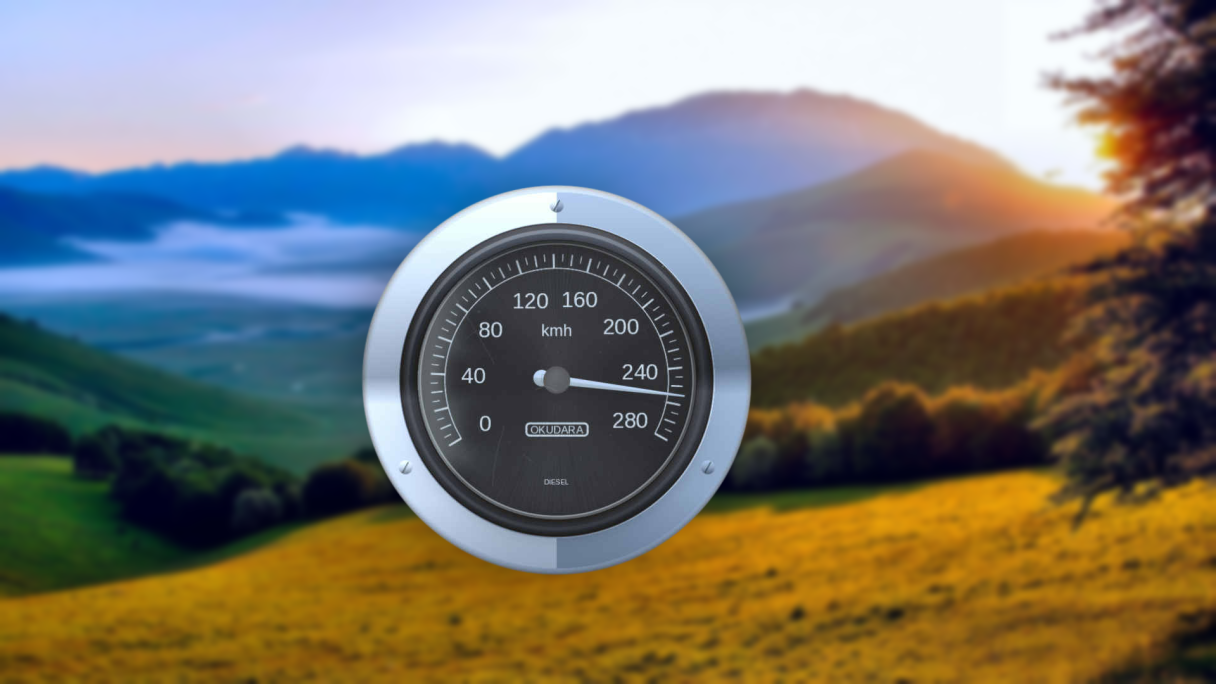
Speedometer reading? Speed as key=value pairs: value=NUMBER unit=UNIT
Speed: value=255 unit=km/h
